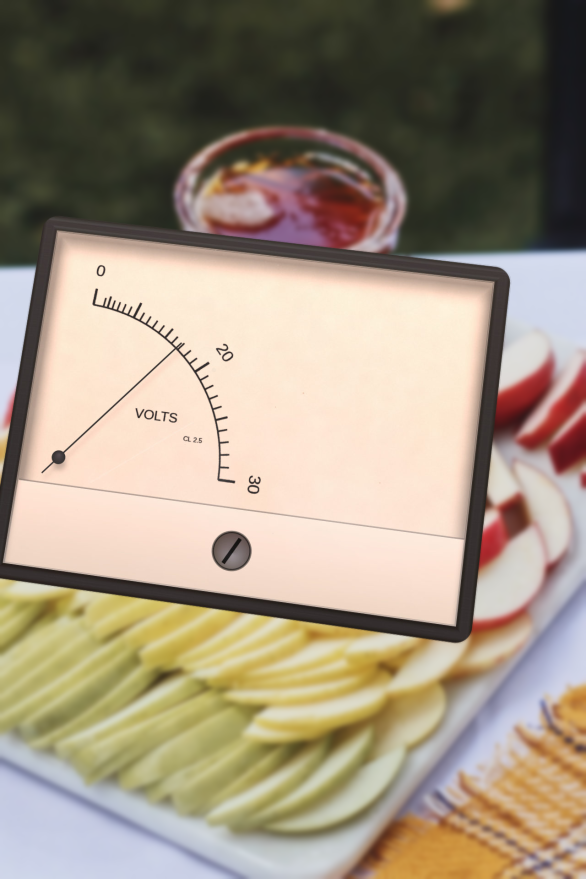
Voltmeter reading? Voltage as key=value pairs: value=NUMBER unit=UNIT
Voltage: value=17 unit=V
